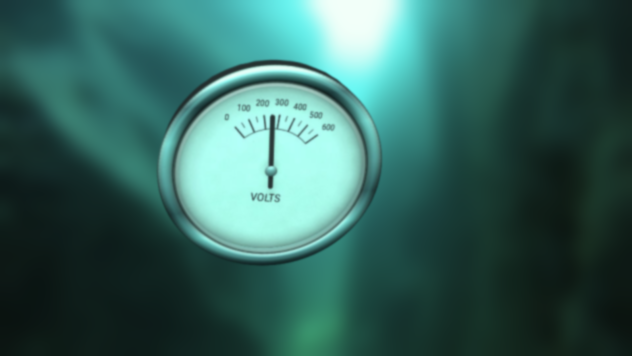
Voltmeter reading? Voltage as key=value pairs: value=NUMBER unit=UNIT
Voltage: value=250 unit=V
